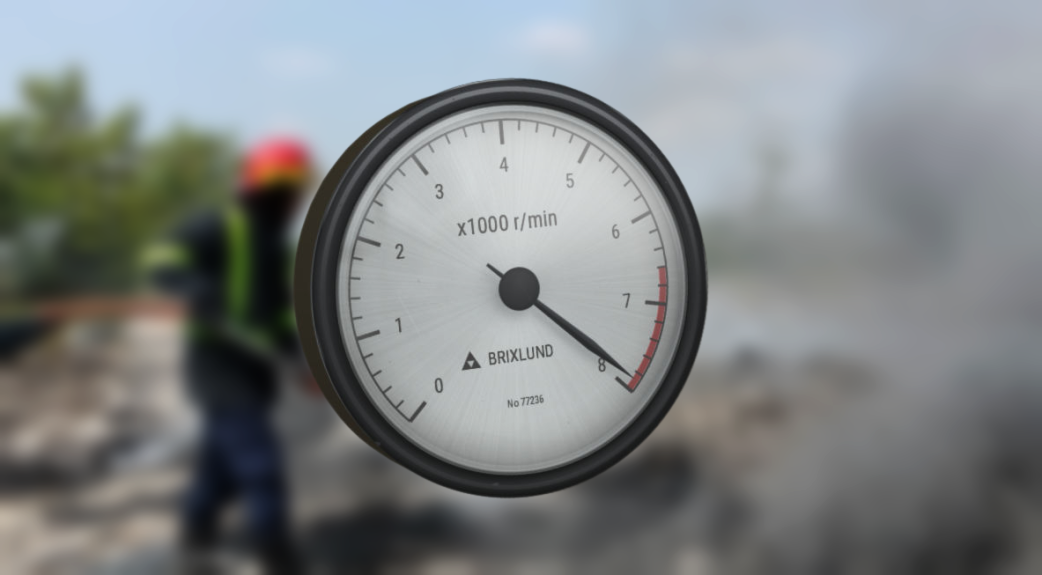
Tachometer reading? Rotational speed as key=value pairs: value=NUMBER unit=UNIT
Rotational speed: value=7900 unit=rpm
